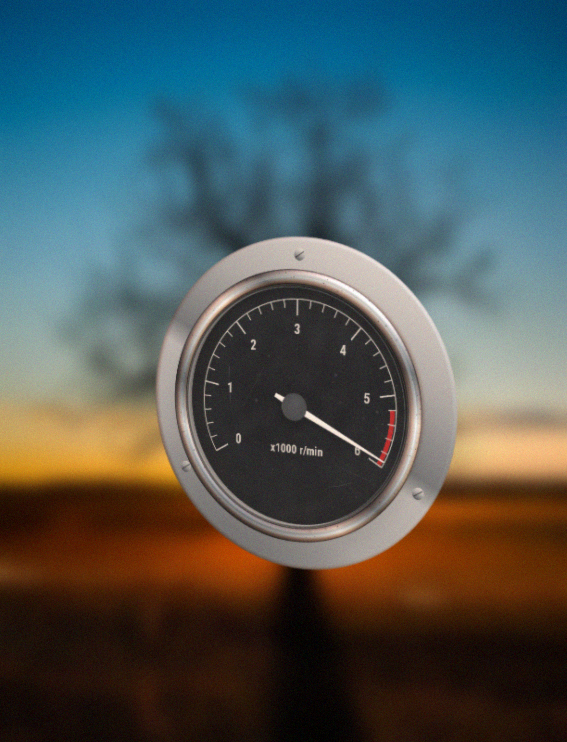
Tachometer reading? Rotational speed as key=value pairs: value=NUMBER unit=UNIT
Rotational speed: value=5900 unit=rpm
